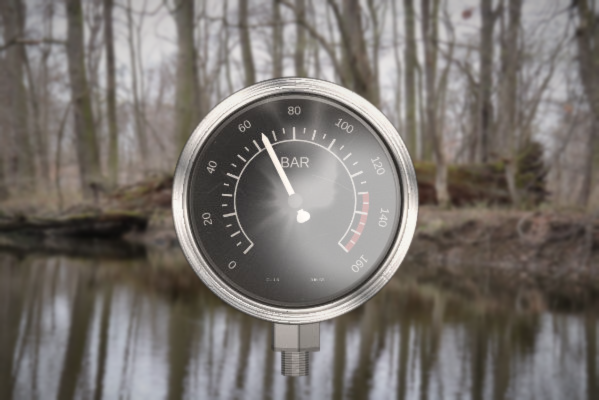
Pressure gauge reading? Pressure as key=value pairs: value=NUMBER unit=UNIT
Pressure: value=65 unit=bar
